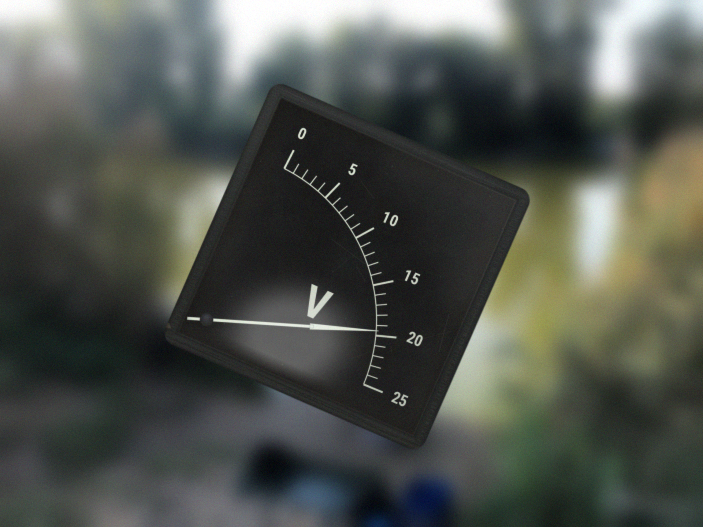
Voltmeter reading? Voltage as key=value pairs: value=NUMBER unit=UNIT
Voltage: value=19.5 unit=V
